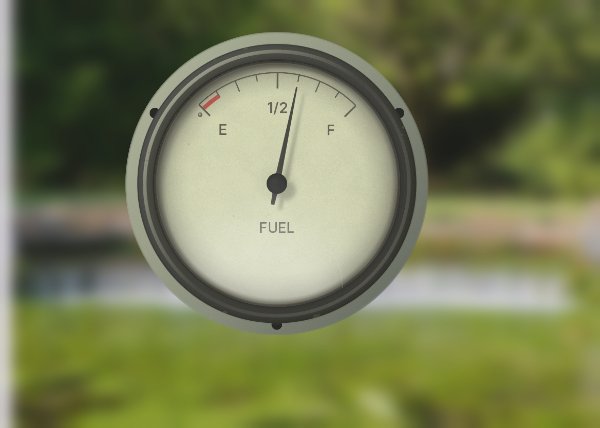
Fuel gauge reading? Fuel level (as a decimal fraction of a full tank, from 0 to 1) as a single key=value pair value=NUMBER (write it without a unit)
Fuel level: value=0.625
